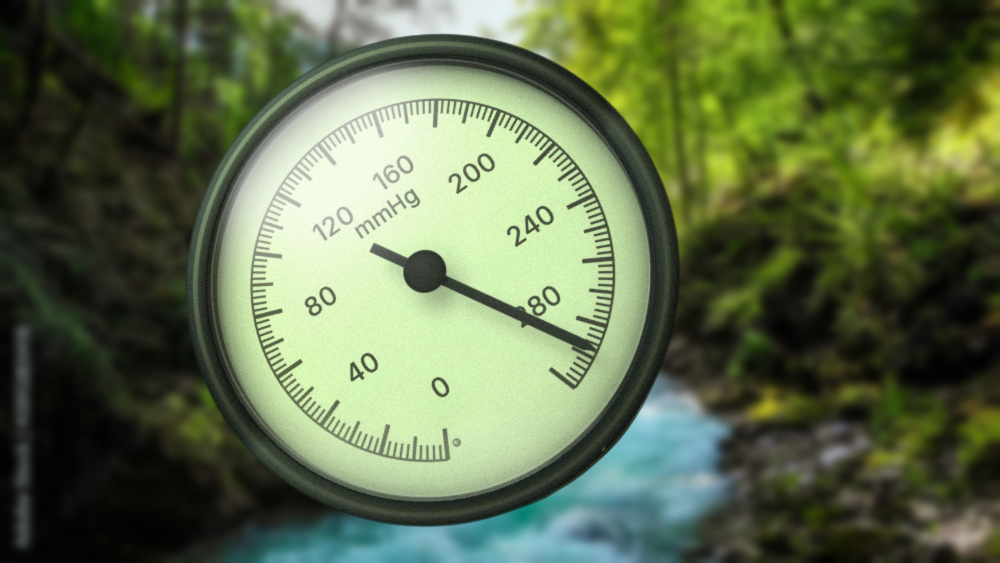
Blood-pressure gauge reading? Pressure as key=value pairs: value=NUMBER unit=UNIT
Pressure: value=288 unit=mmHg
